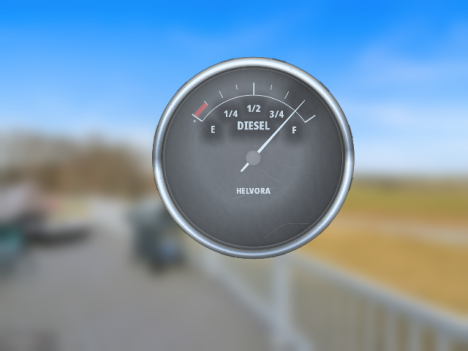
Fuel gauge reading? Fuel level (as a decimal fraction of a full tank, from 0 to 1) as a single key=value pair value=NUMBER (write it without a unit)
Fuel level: value=0.875
